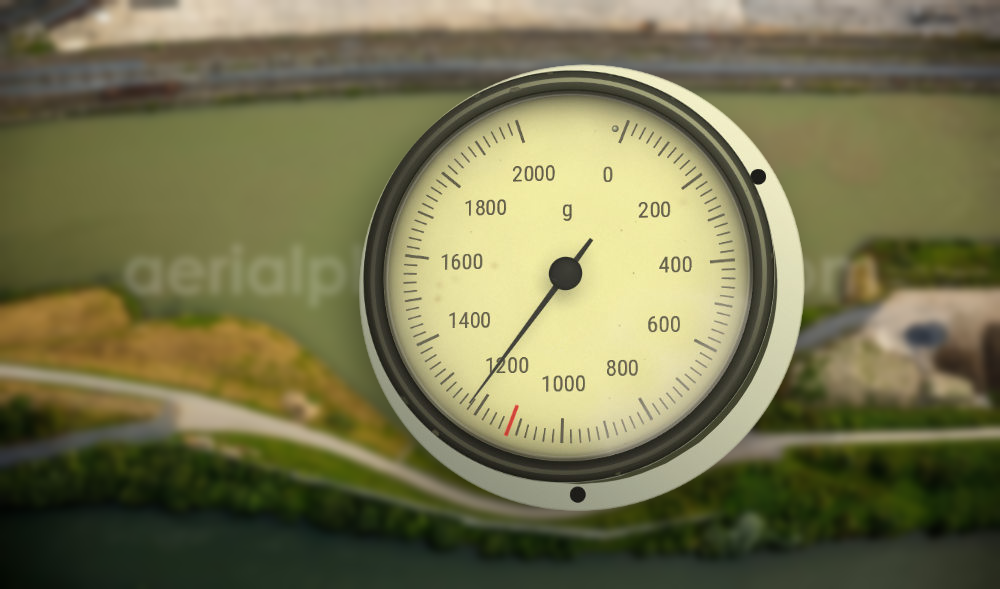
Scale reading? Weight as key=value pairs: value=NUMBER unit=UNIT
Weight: value=1220 unit=g
